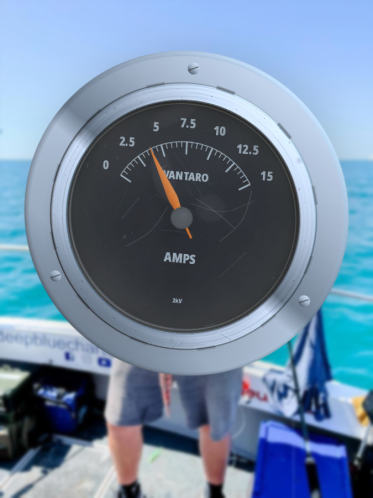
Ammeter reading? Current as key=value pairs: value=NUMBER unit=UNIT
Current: value=4 unit=A
